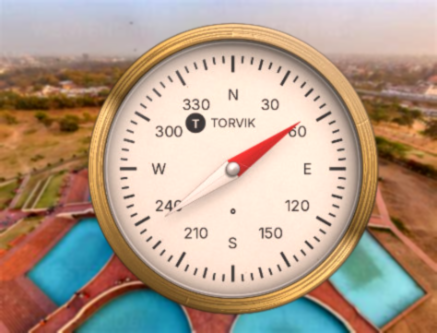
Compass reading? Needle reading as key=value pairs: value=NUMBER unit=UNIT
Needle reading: value=55 unit=°
